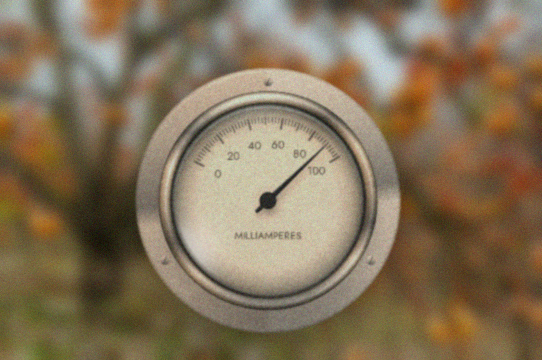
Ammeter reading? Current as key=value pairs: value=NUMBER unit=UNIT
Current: value=90 unit=mA
